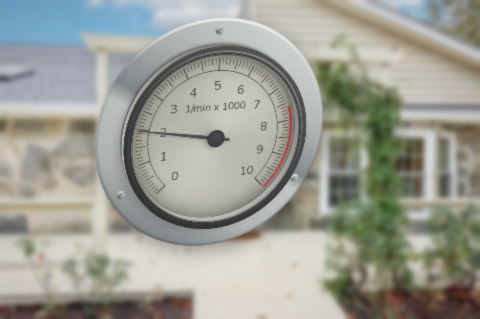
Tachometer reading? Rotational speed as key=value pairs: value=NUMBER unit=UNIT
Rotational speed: value=2000 unit=rpm
